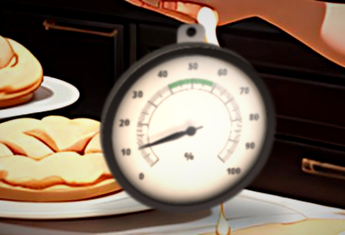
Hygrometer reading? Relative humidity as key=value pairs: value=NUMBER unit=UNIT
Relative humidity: value=10 unit=%
